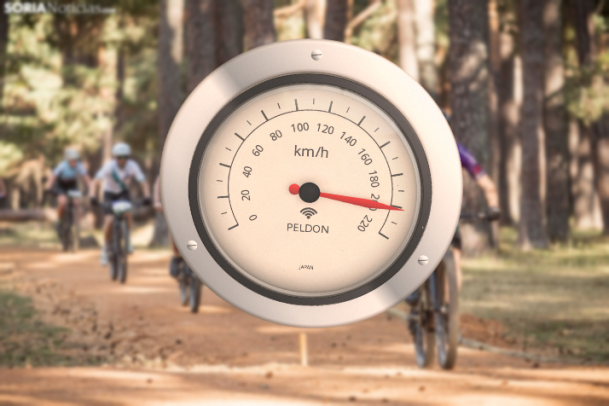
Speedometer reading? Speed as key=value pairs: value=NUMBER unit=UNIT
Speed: value=200 unit=km/h
